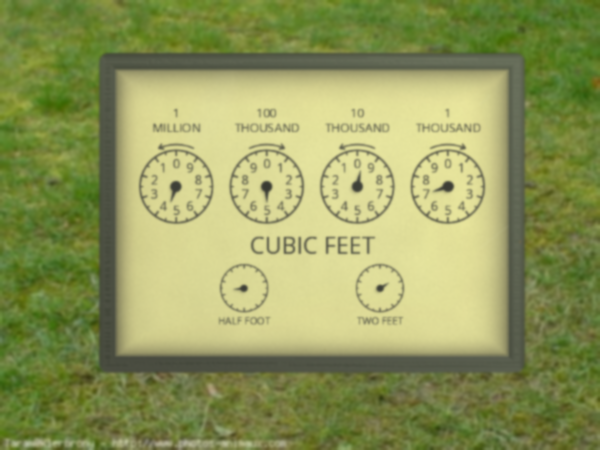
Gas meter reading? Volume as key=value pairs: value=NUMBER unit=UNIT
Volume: value=449700 unit=ft³
